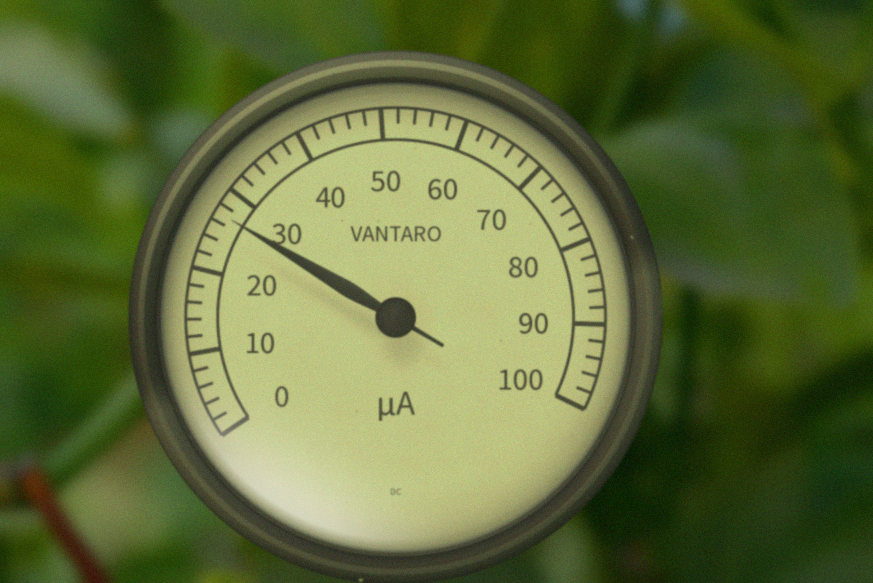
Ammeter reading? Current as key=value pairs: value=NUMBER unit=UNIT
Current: value=27 unit=µA
